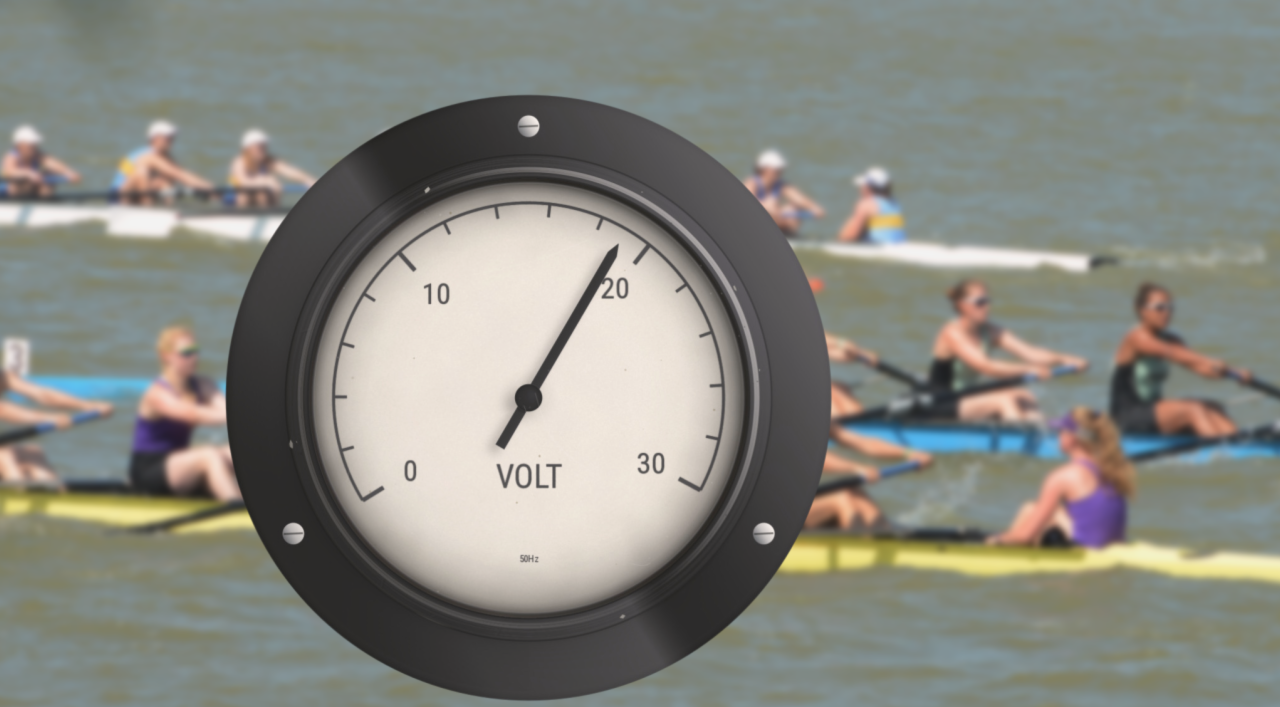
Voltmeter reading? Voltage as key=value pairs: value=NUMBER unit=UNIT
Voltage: value=19 unit=V
